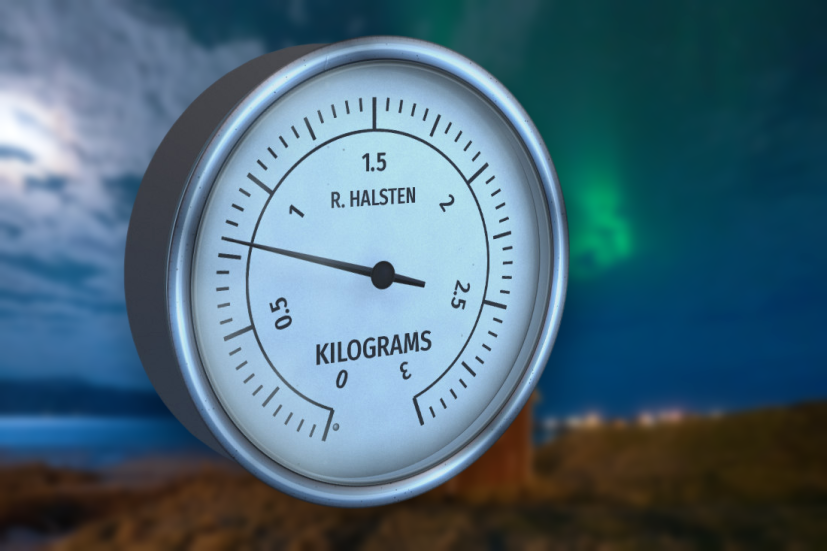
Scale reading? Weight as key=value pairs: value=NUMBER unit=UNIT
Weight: value=0.8 unit=kg
